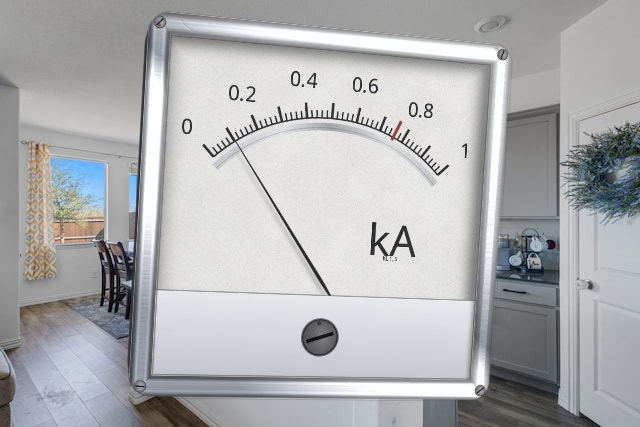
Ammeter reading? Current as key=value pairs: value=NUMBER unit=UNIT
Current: value=0.1 unit=kA
